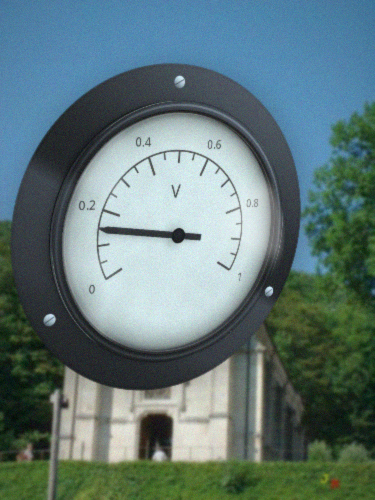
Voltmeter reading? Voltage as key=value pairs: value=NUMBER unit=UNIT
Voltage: value=0.15 unit=V
